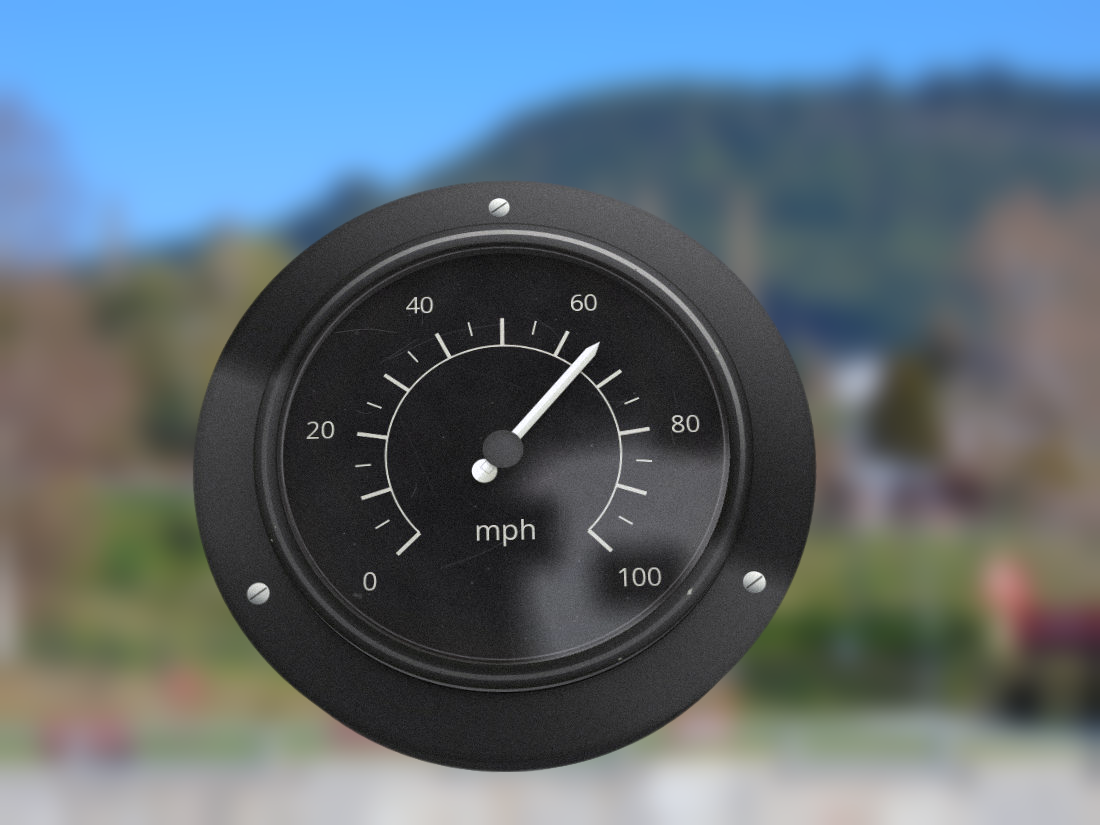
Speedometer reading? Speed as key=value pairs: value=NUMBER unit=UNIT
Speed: value=65 unit=mph
